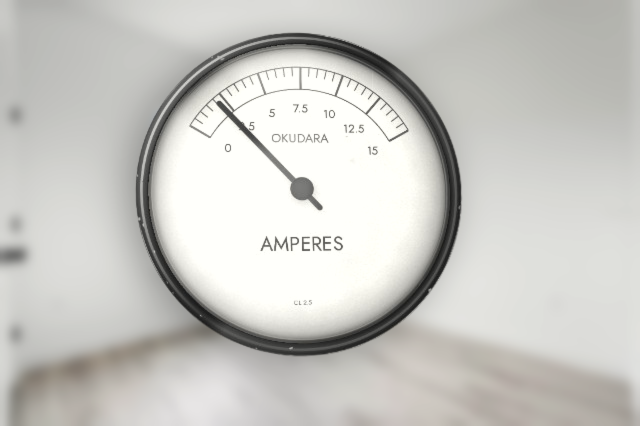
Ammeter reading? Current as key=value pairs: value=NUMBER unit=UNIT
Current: value=2 unit=A
